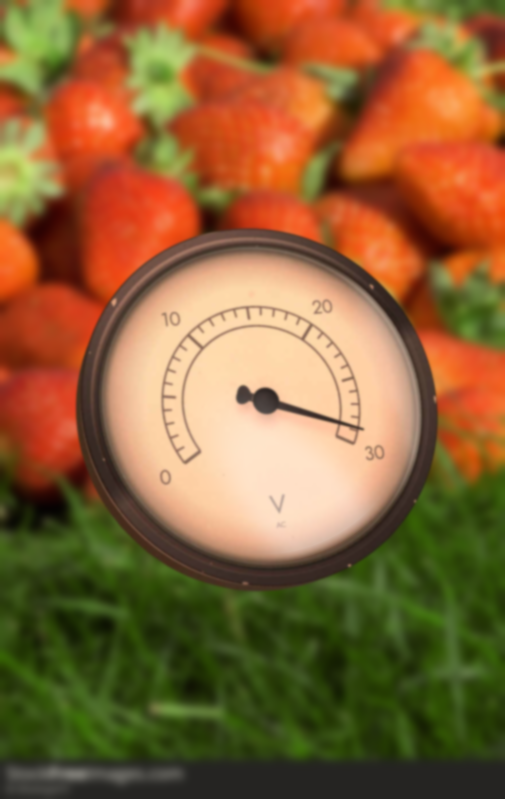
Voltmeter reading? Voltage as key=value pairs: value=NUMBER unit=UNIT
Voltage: value=29 unit=V
